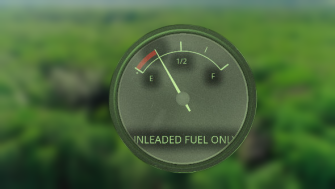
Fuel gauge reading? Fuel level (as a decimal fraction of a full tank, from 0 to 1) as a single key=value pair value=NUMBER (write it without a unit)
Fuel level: value=0.25
